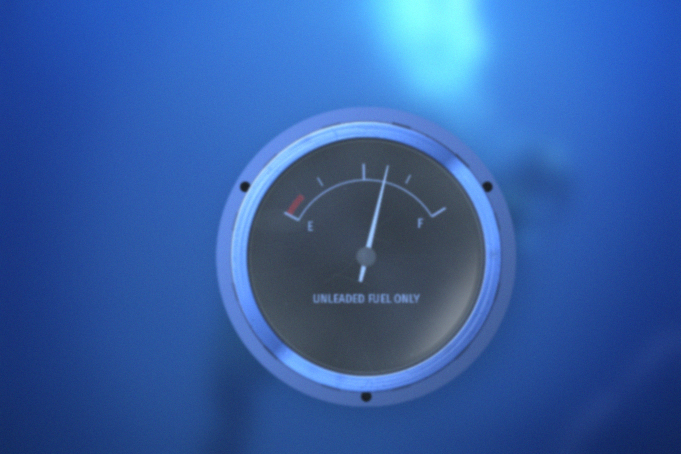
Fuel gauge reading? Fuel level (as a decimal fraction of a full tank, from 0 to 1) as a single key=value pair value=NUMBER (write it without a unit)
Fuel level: value=0.625
